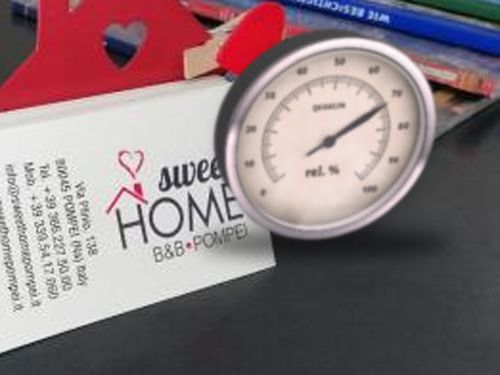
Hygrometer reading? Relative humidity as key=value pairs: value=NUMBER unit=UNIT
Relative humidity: value=70 unit=%
